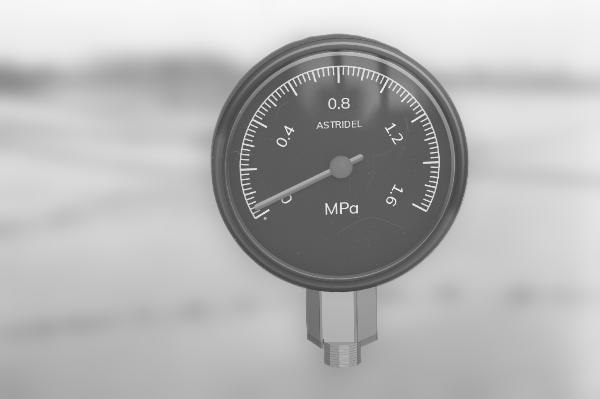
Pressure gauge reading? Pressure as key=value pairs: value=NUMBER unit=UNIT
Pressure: value=0.04 unit=MPa
